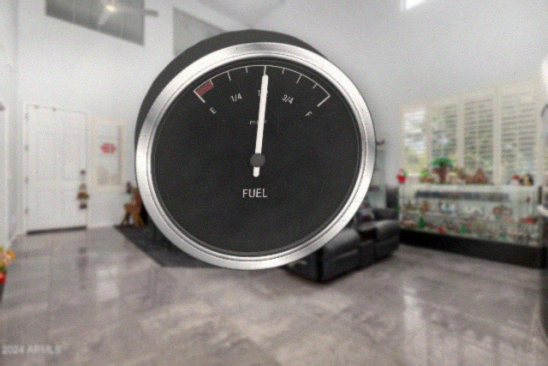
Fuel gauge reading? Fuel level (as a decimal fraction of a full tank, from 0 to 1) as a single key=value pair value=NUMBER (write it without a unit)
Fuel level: value=0.5
